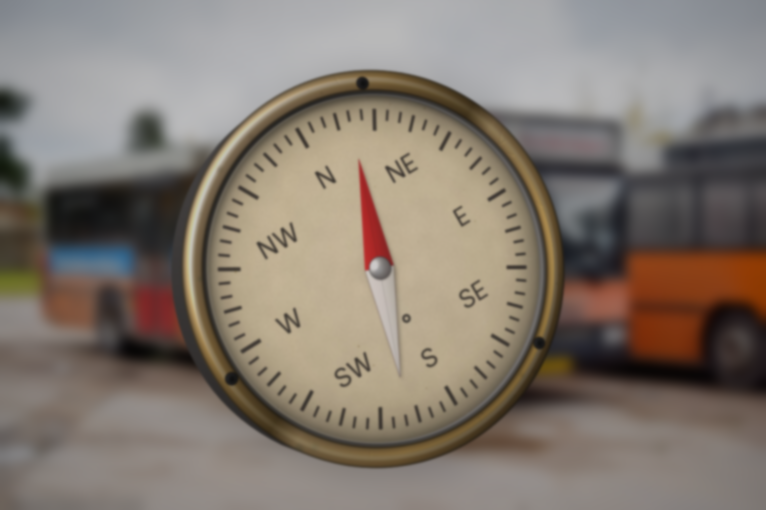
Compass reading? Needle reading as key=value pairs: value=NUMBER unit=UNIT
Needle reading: value=20 unit=°
